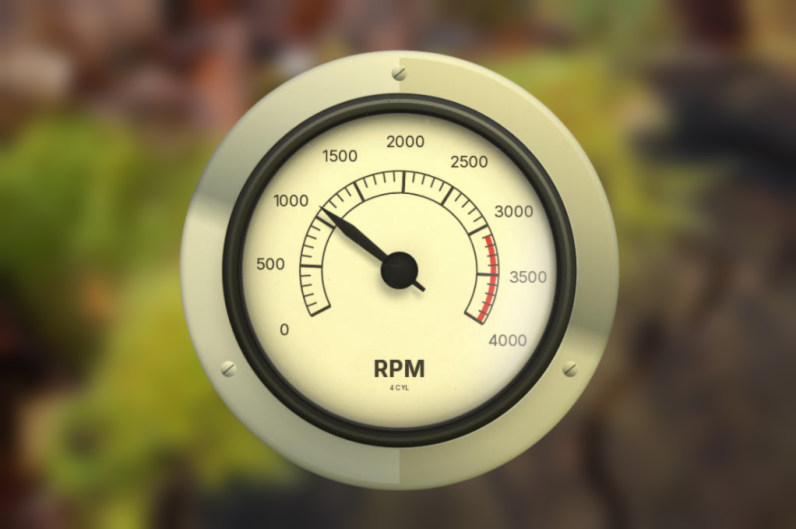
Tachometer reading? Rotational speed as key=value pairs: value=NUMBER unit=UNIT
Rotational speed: value=1100 unit=rpm
